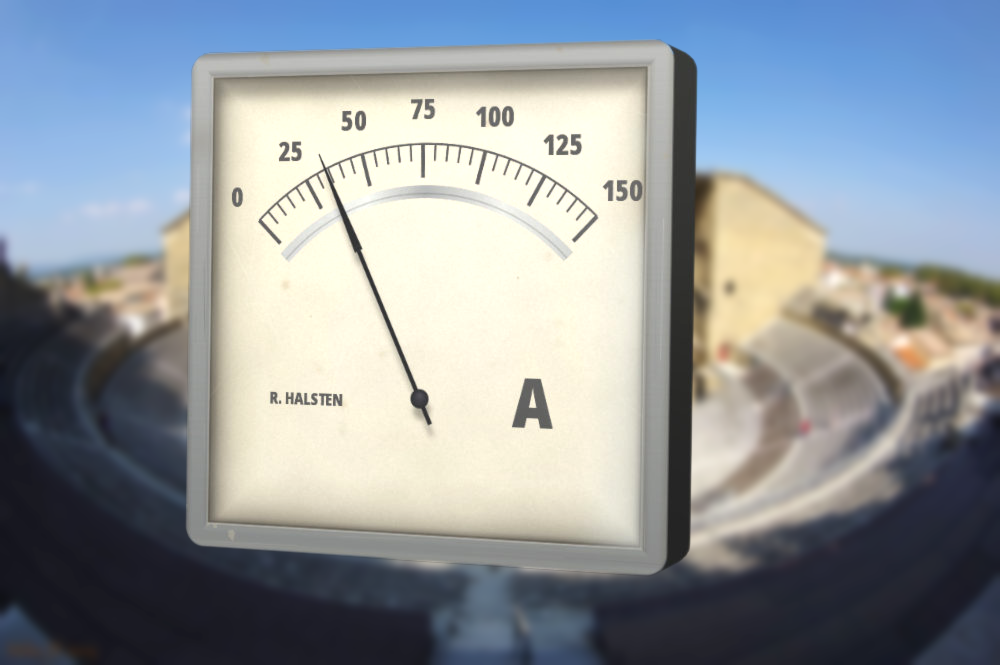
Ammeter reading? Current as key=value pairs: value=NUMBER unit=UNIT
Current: value=35 unit=A
